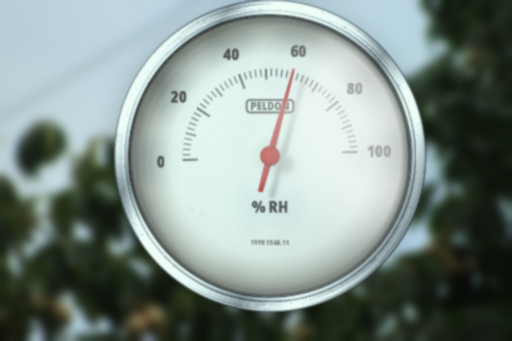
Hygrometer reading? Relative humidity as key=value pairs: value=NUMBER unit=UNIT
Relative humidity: value=60 unit=%
